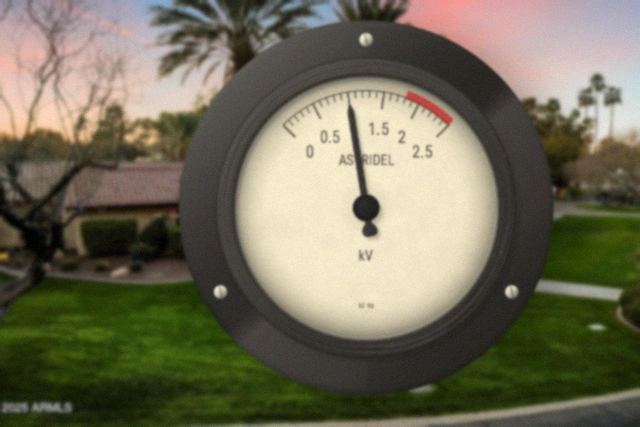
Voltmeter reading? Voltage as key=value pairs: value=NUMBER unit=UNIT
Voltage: value=1 unit=kV
